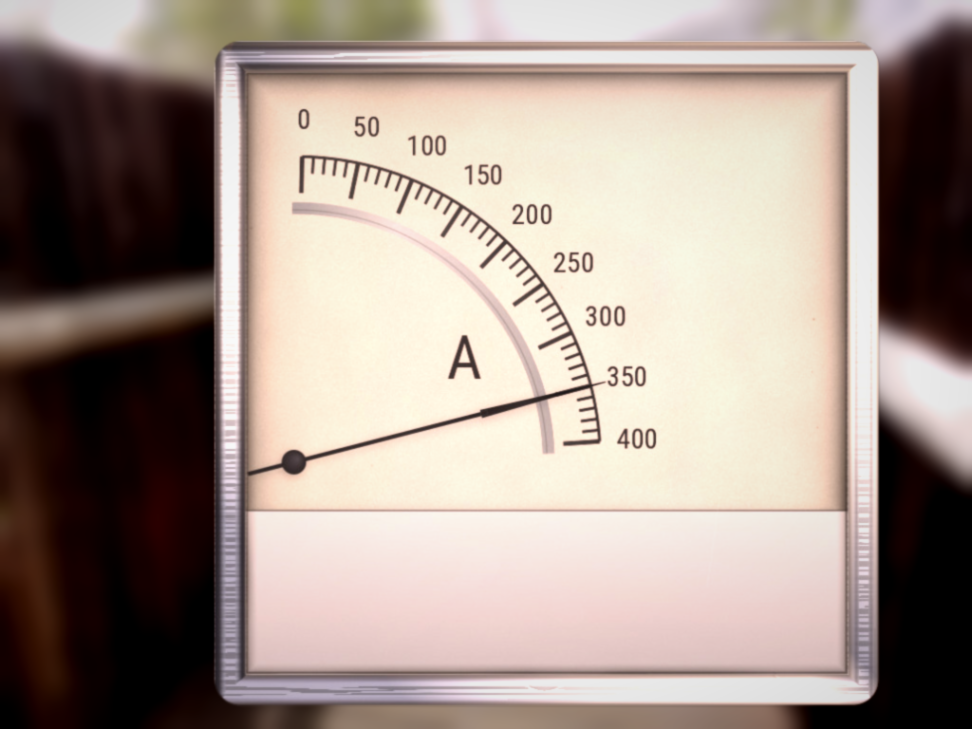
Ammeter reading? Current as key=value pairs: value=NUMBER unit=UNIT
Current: value=350 unit=A
